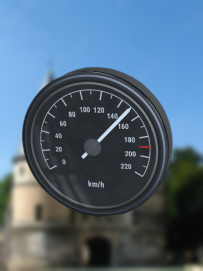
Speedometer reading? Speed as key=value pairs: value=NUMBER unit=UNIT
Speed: value=150 unit=km/h
